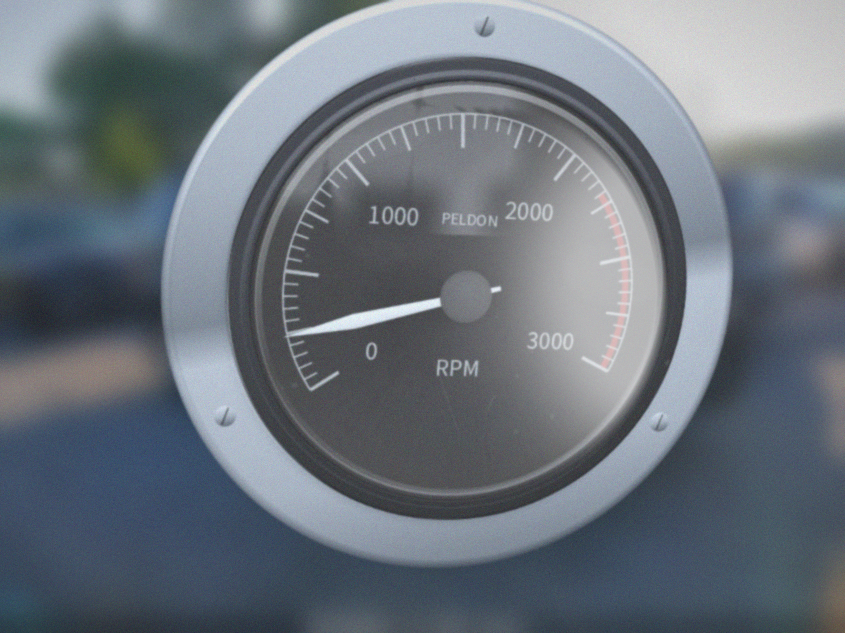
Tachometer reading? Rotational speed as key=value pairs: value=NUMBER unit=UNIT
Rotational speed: value=250 unit=rpm
